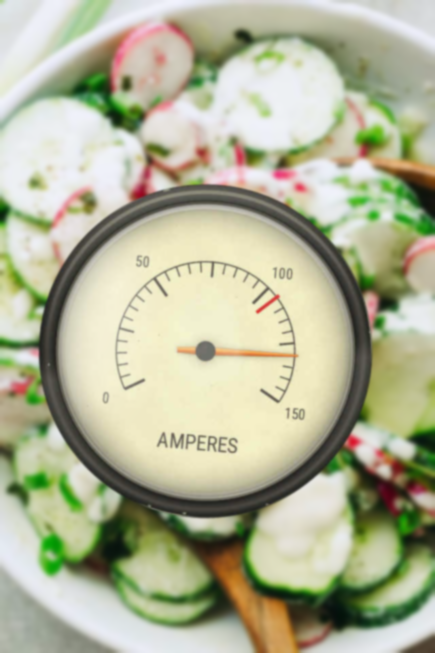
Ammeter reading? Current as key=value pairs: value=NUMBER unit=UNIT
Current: value=130 unit=A
